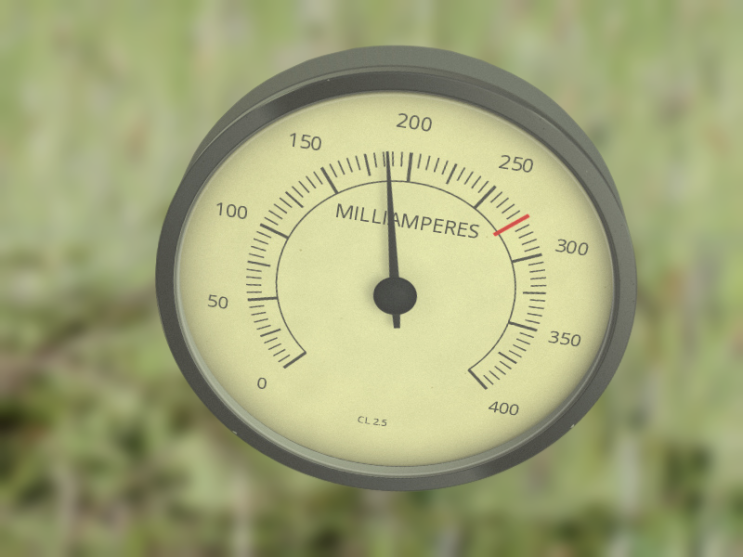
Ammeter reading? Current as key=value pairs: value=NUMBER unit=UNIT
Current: value=187.5 unit=mA
